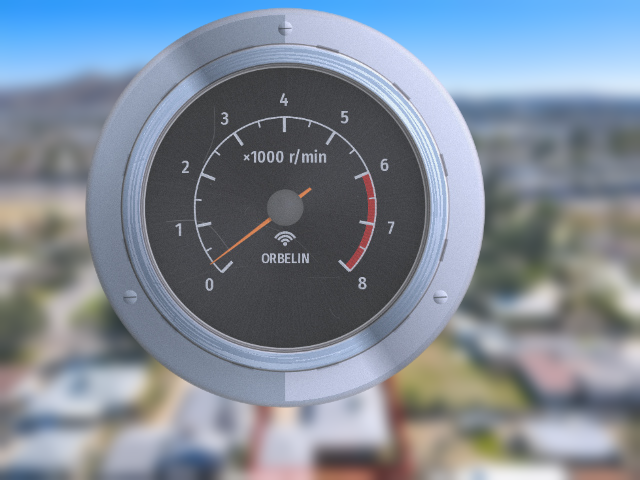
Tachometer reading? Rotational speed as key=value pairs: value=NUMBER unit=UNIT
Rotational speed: value=250 unit=rpm
